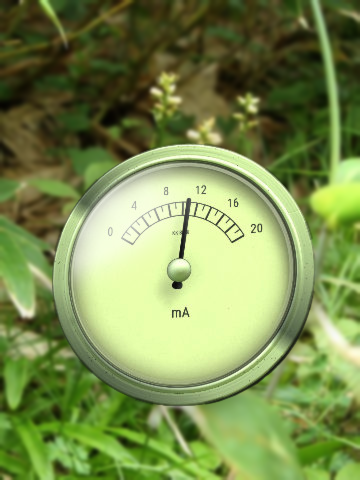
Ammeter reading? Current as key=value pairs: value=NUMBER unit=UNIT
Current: value=11 unit=mA
